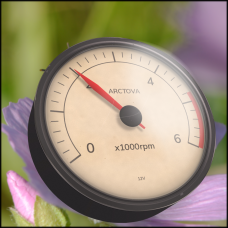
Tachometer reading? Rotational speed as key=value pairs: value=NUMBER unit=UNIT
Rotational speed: value=2000 unit=rpm
